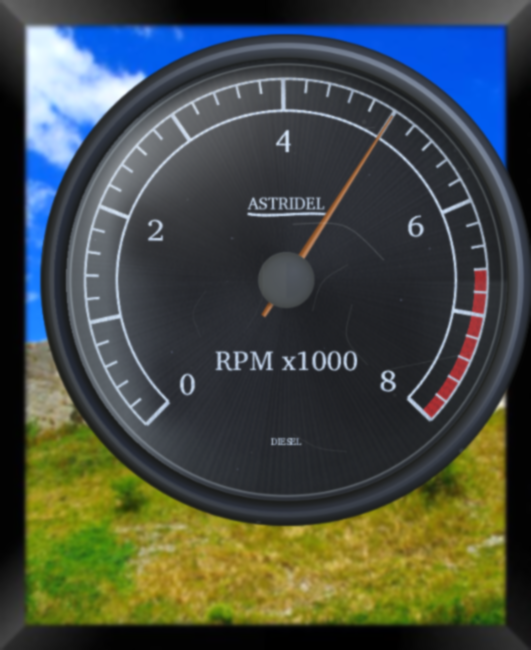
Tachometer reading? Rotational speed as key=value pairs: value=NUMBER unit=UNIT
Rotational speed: value=5000 unit=rpm
